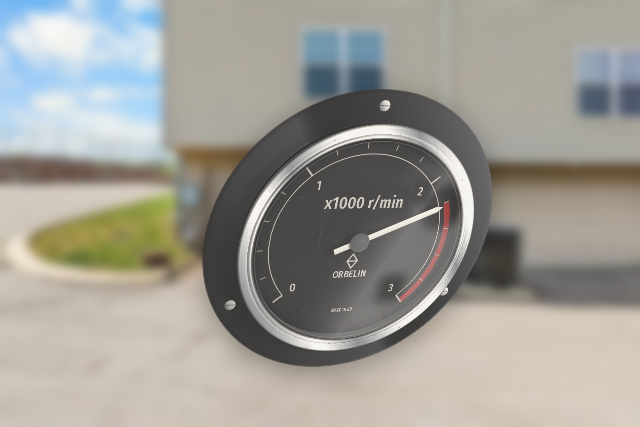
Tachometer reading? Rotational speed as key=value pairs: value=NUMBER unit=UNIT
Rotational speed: value=2200 unit=rpm
